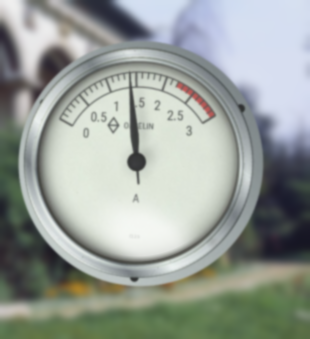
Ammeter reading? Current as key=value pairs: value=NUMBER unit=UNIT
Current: value=1.4 unit=A
